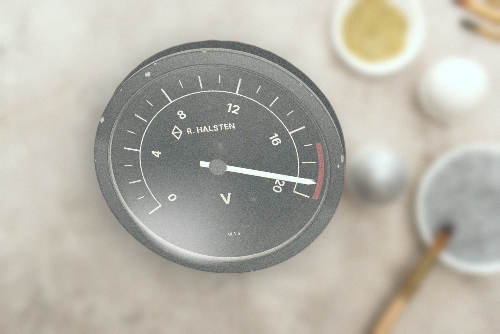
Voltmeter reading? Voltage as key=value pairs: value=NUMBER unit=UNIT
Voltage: value=19 unit=V
